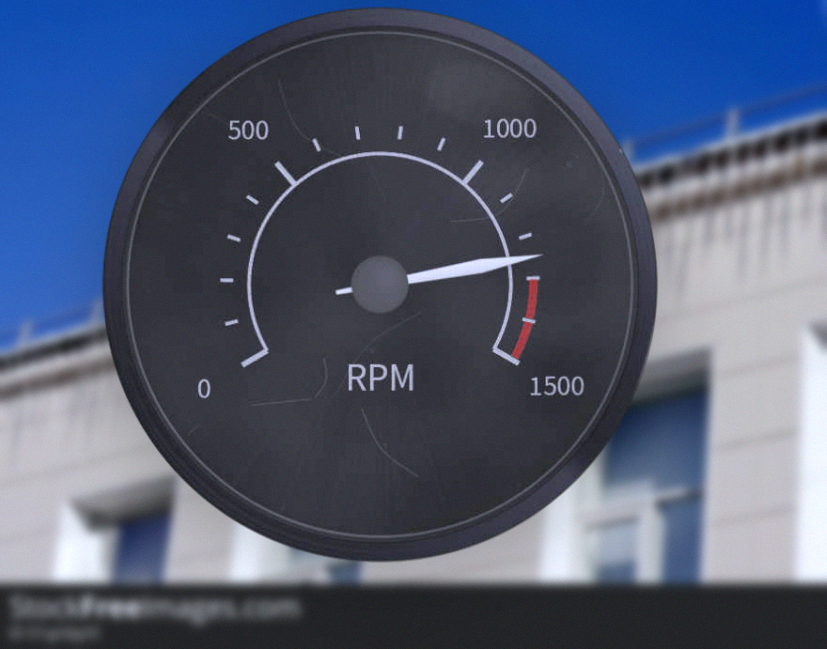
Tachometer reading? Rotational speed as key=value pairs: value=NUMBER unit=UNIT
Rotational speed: value=1250 unit=rpm
